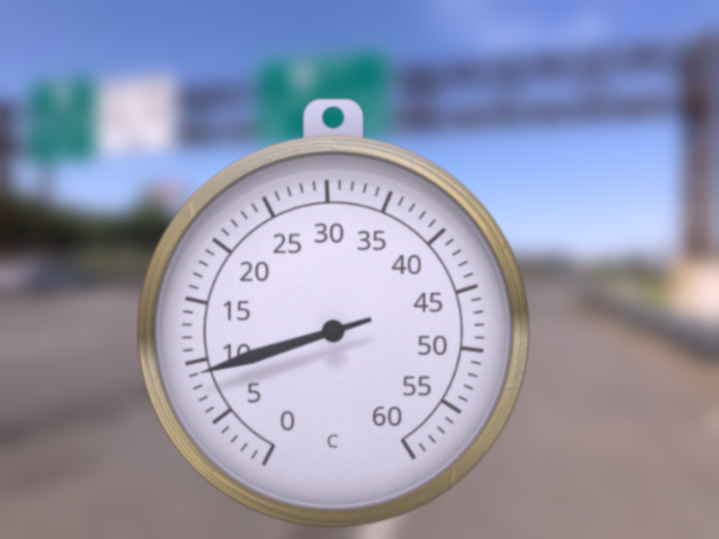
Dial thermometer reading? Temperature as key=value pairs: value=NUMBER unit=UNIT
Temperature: value=9 unit=°C
